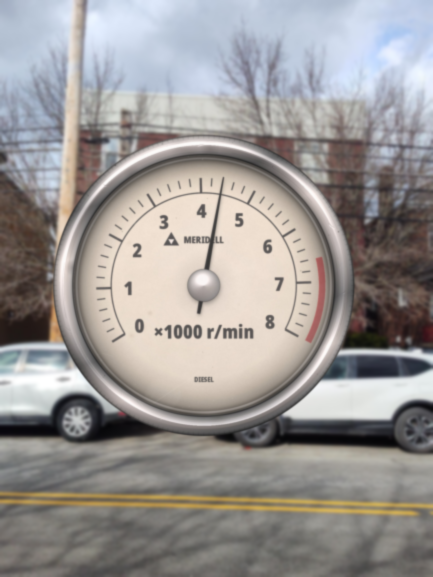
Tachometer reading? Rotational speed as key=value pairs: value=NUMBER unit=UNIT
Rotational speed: value=4400 unit=rpm
